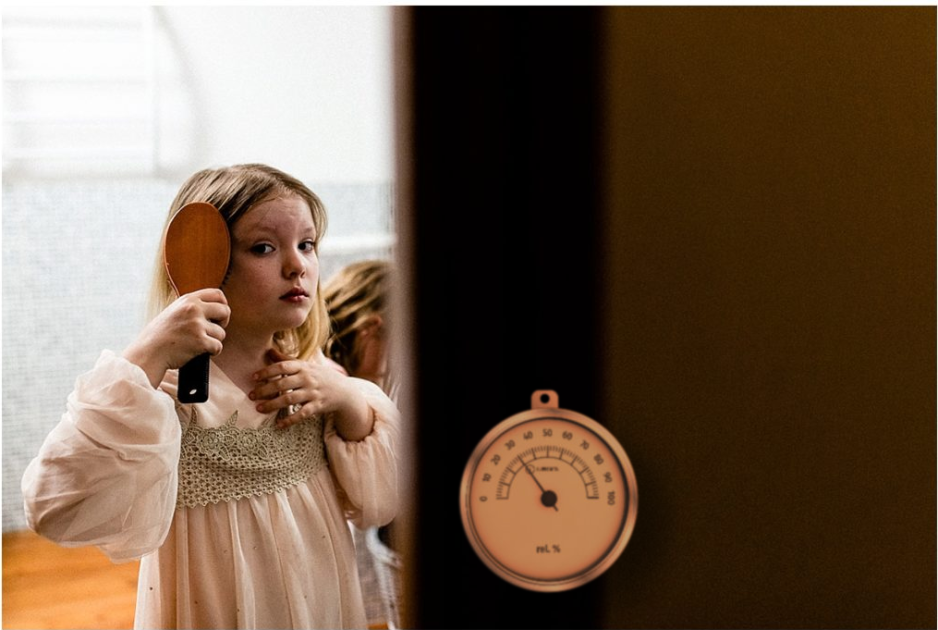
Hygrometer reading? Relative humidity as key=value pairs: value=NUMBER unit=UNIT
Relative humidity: value=30 unit=%
